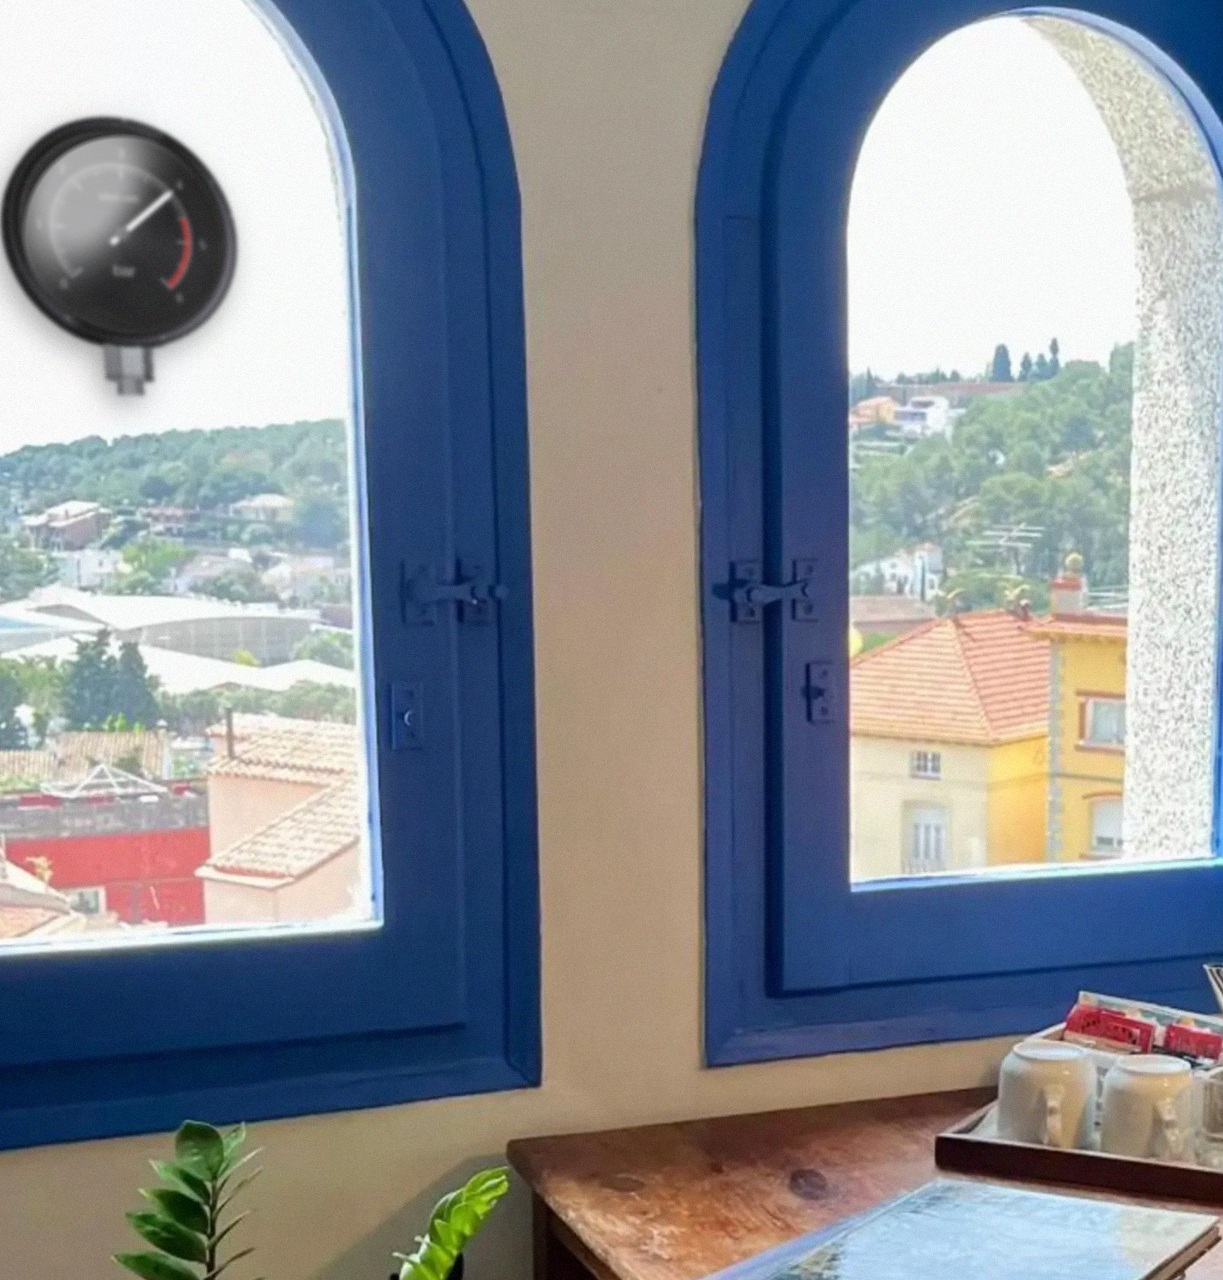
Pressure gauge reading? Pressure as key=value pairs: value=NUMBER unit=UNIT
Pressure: value=4 unit=bar
